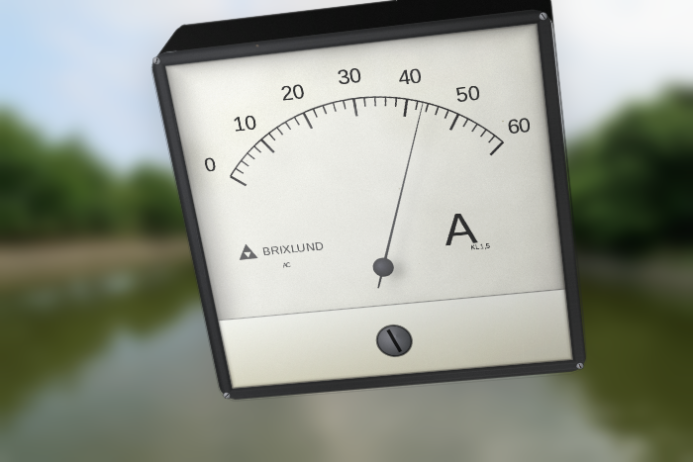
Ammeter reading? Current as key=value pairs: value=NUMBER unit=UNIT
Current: value=43 unit=A
